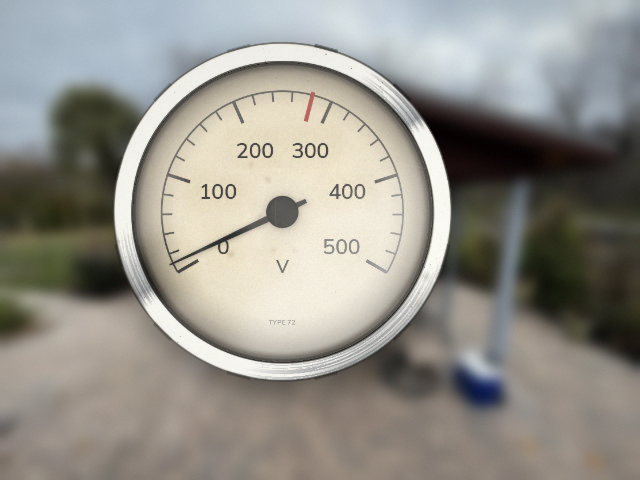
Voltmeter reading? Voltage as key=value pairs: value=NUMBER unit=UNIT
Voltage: value=10 unit=V
